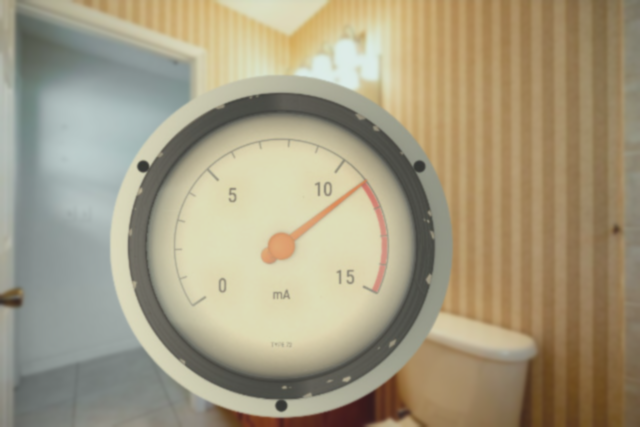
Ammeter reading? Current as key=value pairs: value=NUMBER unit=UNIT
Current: value=11 unit=mA
